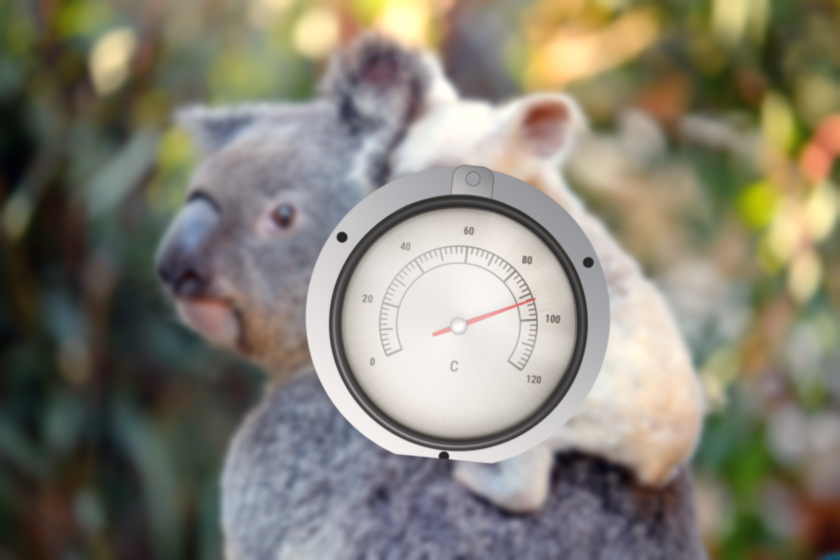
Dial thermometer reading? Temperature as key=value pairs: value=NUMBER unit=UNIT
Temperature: value=92 unit=°C
